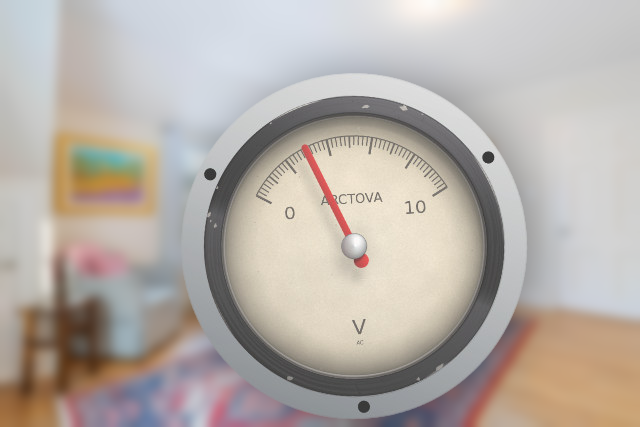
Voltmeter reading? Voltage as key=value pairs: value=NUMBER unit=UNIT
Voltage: value=3 unit=V
